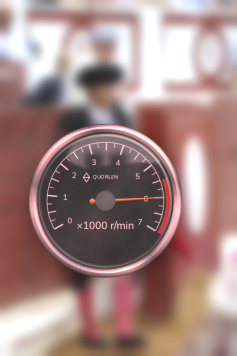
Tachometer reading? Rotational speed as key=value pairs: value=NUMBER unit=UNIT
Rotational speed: value=6000 unit=rpm
